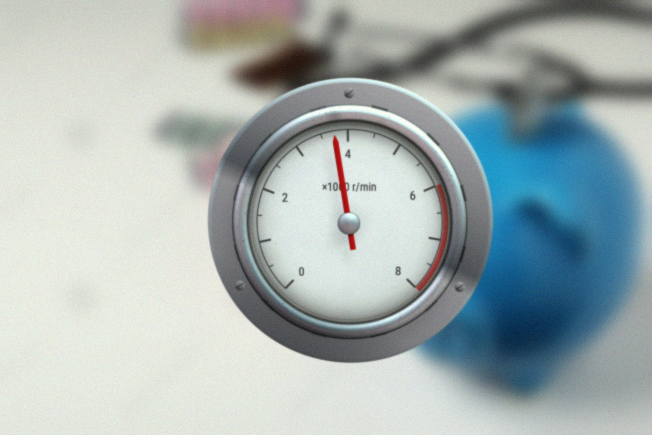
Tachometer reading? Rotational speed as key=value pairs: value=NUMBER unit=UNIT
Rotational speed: value=3750 unit=rpm
